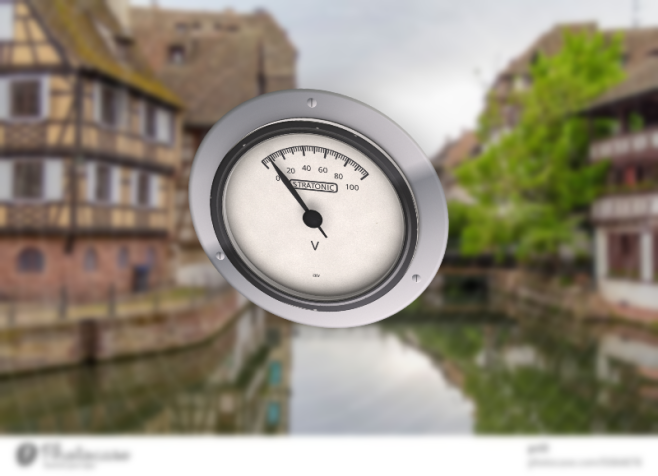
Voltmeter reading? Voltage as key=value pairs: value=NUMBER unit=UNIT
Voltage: value=10 unit=V
